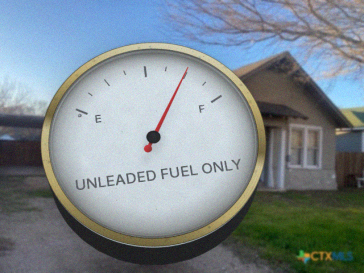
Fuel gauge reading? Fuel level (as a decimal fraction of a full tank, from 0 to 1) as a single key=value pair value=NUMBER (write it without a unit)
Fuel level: value=0.75
